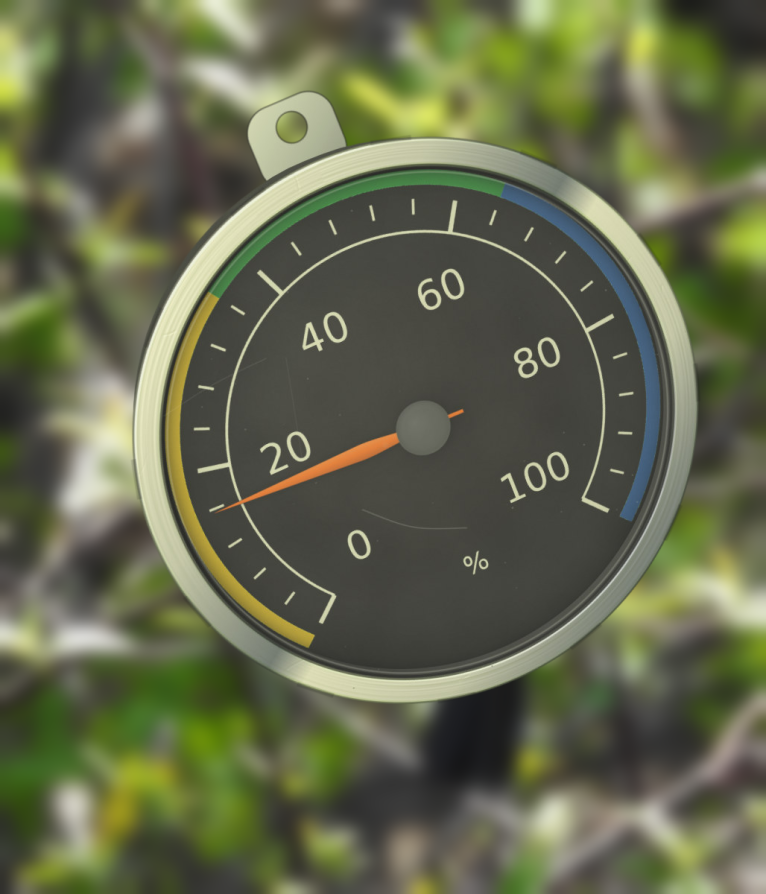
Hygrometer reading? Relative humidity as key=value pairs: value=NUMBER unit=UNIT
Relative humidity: value=16 unit=%
